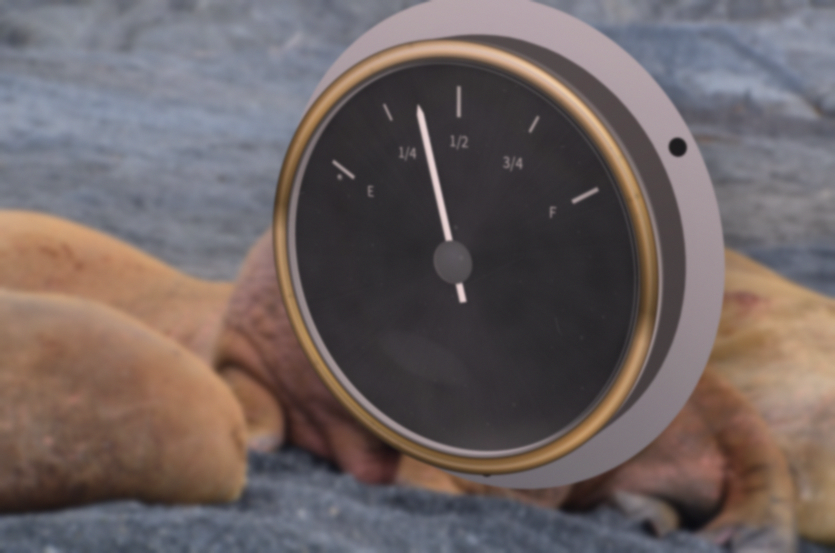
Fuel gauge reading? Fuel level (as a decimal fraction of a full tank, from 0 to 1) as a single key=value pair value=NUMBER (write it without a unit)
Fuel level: value=0.375
